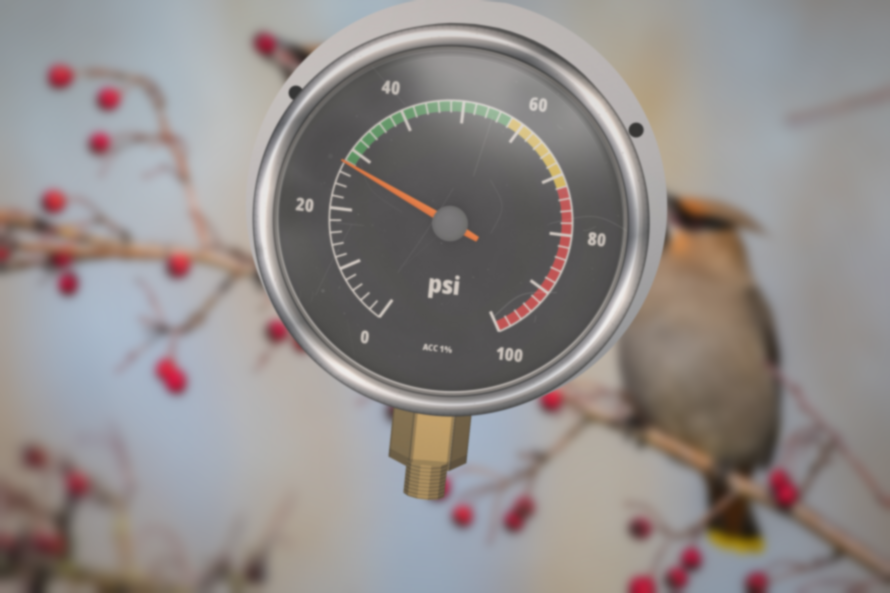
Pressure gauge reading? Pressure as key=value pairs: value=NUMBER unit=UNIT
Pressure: value=28 unit=psi
